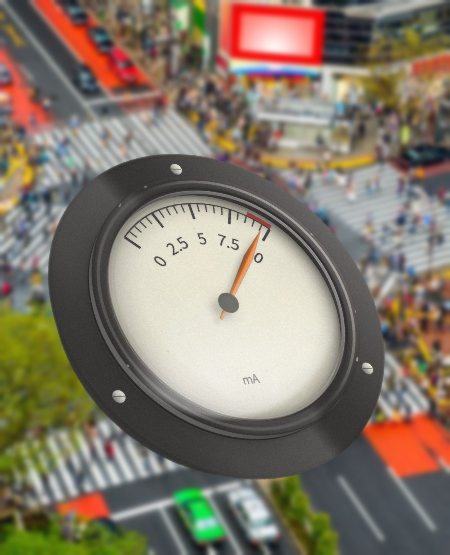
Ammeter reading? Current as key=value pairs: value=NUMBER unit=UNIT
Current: value=9.5 unit=mA
